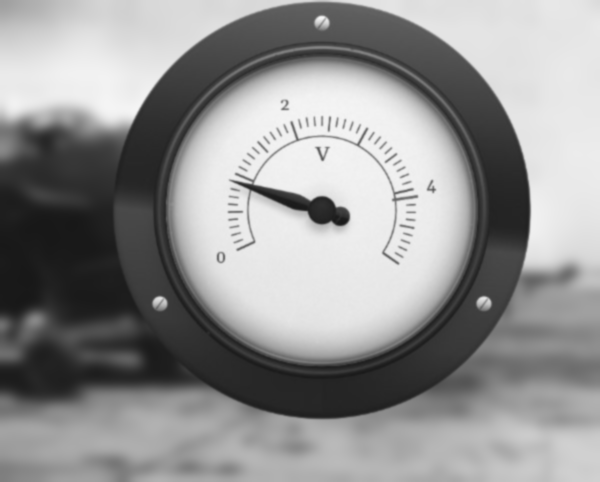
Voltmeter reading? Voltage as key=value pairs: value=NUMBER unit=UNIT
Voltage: value=0.9 unit=V
